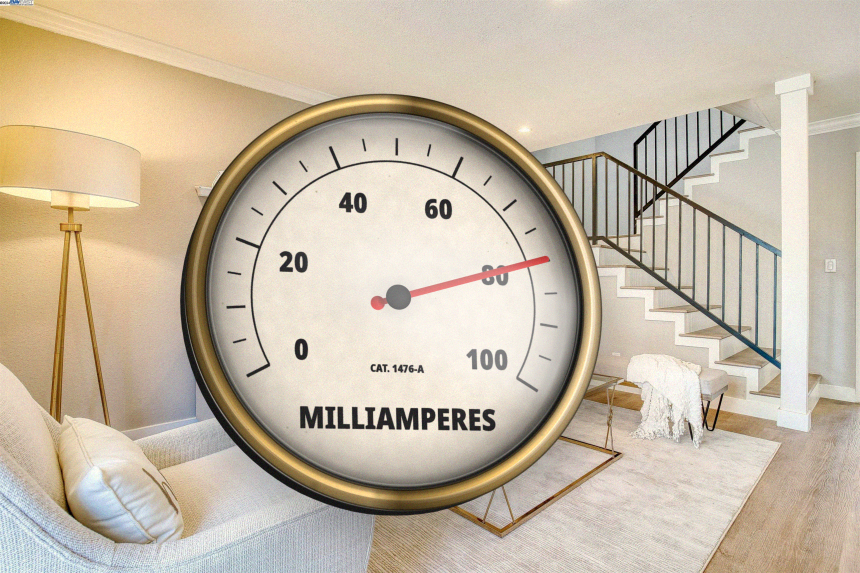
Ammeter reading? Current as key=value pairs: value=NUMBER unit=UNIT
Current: value=80 unit=mA
